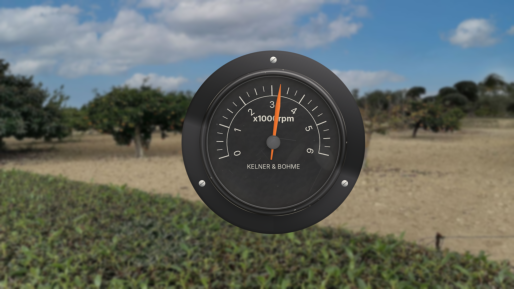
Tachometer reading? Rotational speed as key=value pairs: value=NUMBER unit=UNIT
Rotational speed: value=3250 unit=rpm
